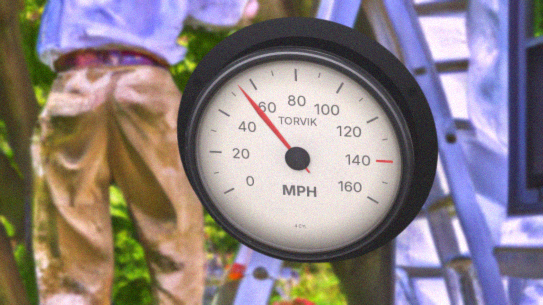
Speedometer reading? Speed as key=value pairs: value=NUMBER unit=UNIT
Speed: value=55 unit=mph
